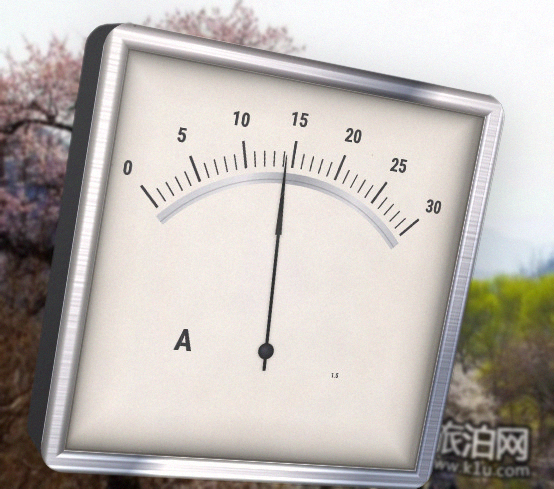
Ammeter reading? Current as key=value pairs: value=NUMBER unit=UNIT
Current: value=14 unit=A
